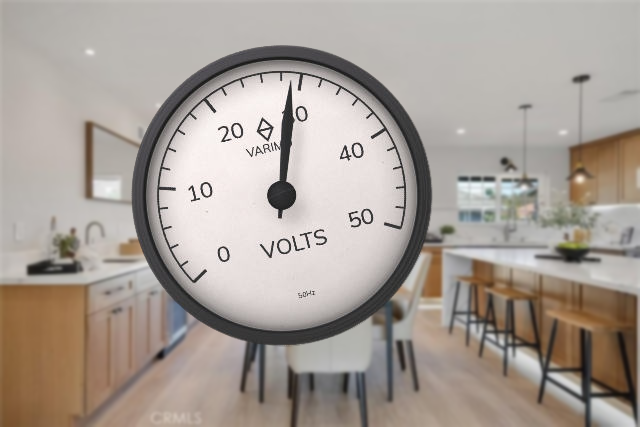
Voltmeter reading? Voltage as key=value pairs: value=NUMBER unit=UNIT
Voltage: value=29 unit=V
